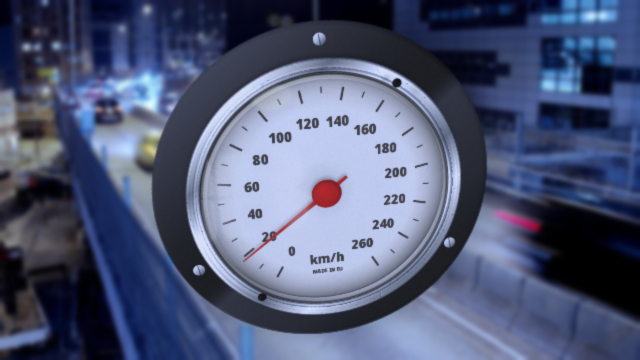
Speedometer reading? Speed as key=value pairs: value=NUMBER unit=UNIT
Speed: value=20 unit=km/h
